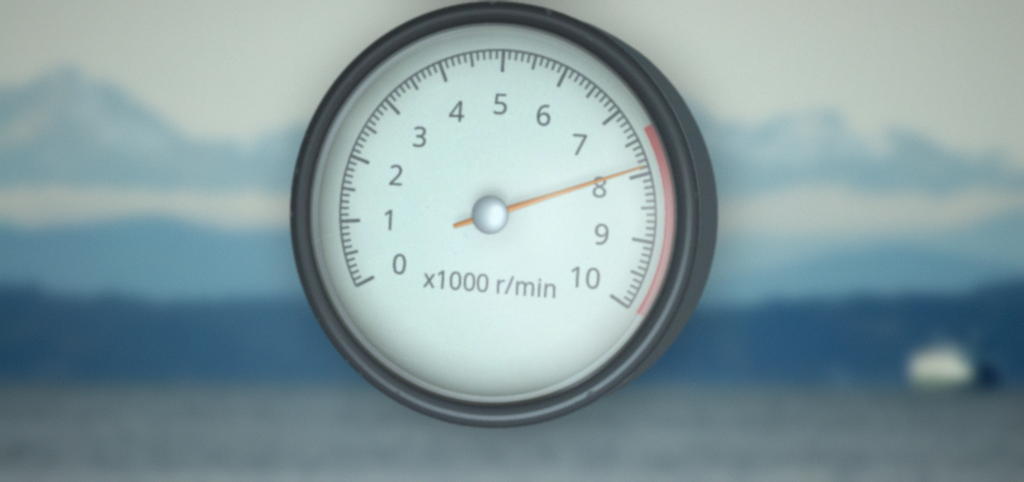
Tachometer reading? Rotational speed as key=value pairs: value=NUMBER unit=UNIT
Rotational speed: value=7900 unit=rpm
